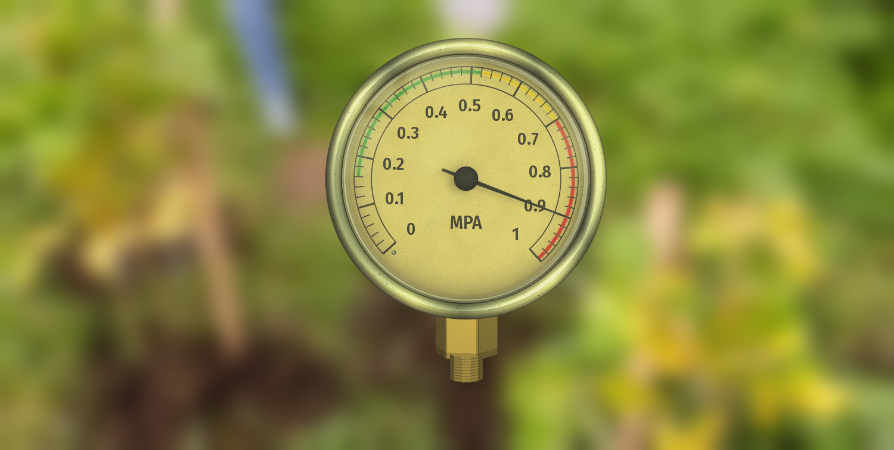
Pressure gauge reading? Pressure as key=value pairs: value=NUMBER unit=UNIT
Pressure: value=0.9 unit=MPa
